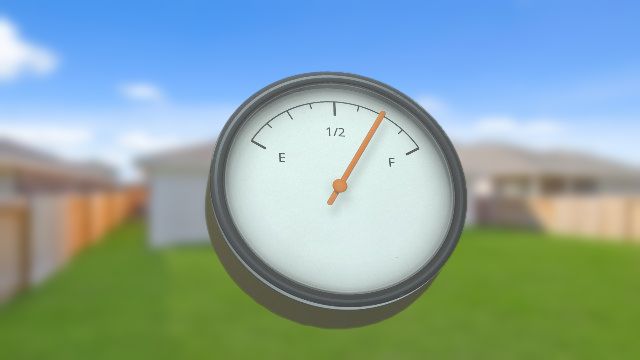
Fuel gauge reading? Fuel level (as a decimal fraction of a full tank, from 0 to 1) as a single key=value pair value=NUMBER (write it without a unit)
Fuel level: value=0.75
